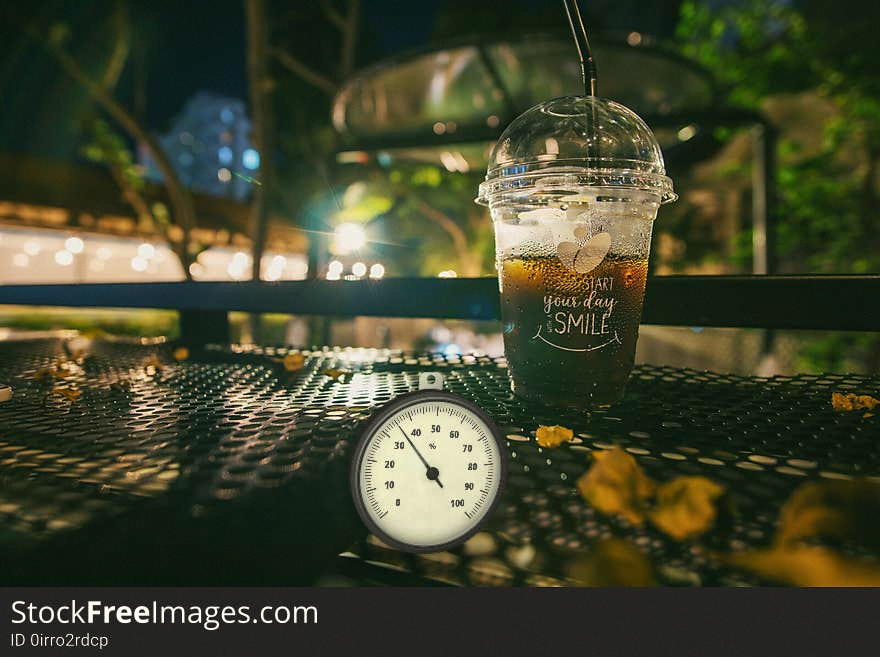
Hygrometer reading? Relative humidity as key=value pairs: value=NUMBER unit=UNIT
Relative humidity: value=35 unit=%
